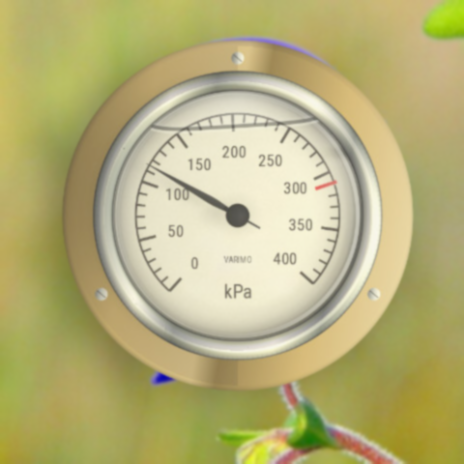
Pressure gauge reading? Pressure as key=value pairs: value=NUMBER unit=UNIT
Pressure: value=115 unit=kPa
